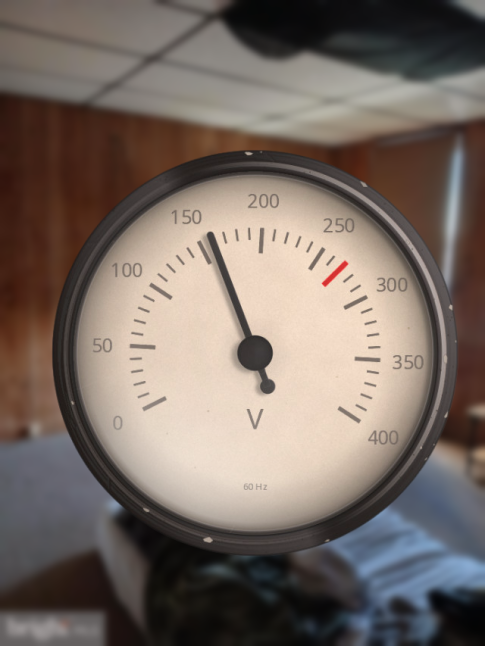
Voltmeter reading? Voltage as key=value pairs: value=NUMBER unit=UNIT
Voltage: value=160 unit=V
